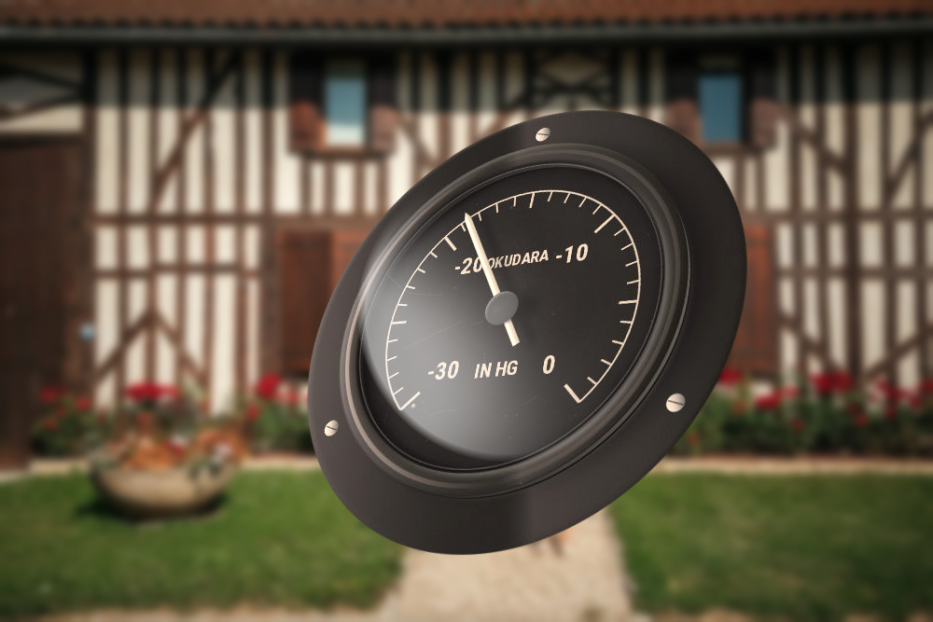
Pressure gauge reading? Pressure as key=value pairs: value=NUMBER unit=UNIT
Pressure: value=-18.5 unit=inHg
